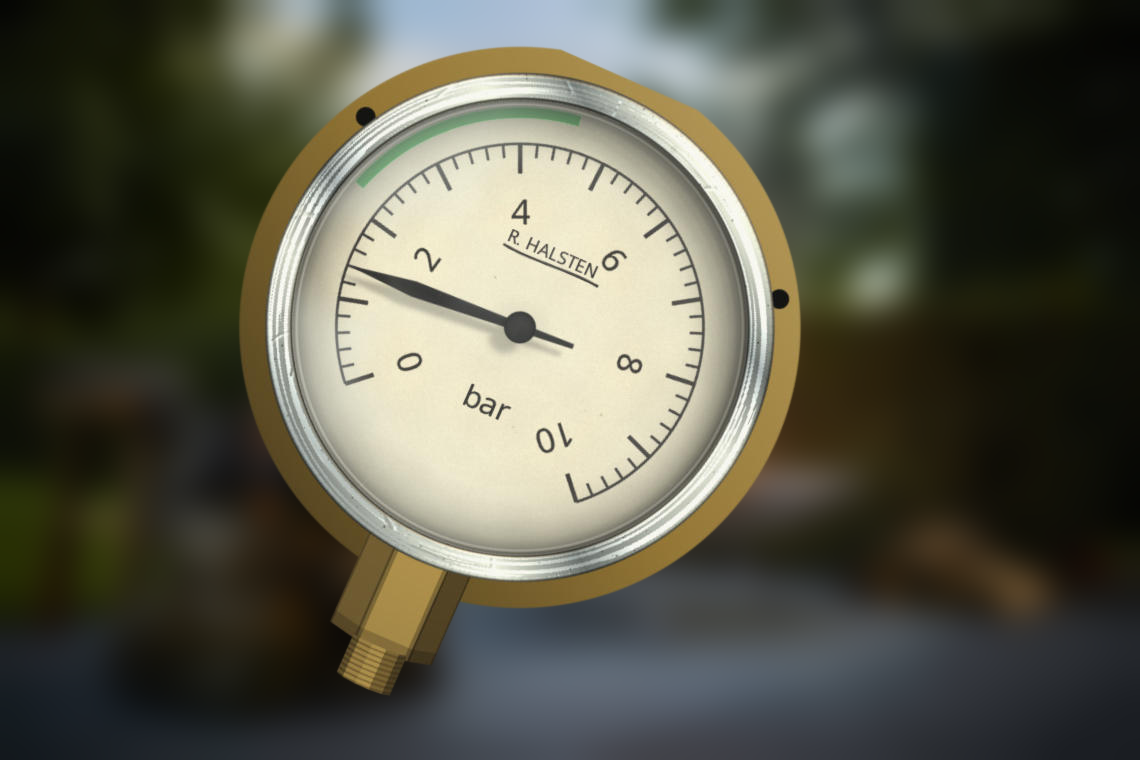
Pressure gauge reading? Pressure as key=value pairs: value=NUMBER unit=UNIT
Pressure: value=1.4 unit=bar
